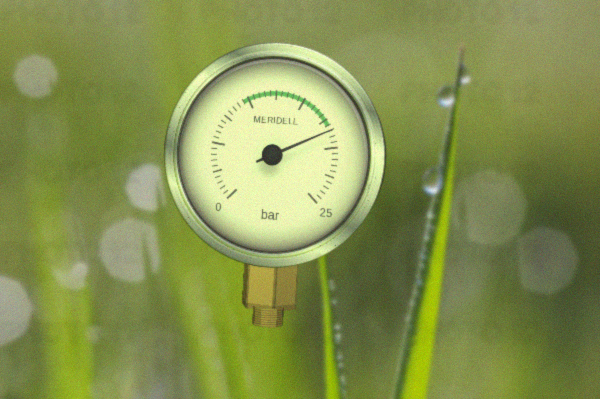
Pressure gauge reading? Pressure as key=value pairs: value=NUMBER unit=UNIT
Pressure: value=18.5 unit=bar
